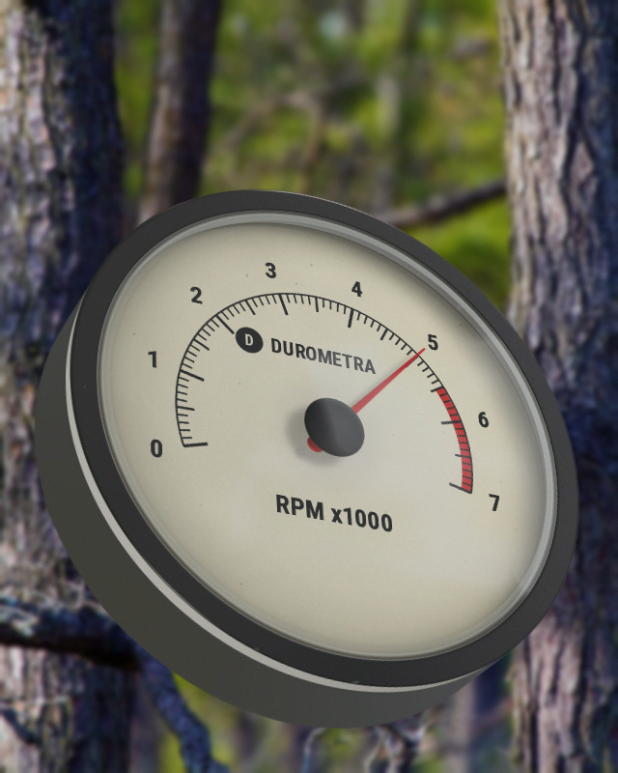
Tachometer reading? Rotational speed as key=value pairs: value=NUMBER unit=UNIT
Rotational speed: value=5000 unit=rpm
